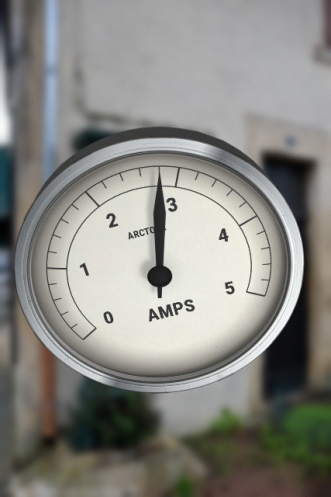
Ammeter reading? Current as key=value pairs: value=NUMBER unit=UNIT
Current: value=2.8 unit=A
